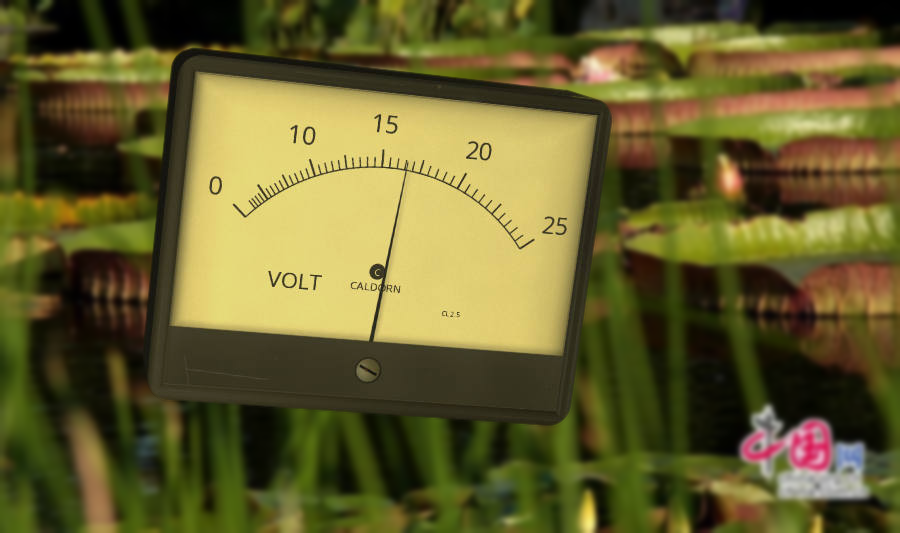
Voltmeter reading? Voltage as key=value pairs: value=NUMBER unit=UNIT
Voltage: value=16.5 unit=V
